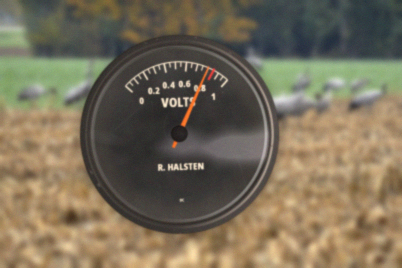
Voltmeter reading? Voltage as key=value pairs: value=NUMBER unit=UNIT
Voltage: value=0.8 unit=V
